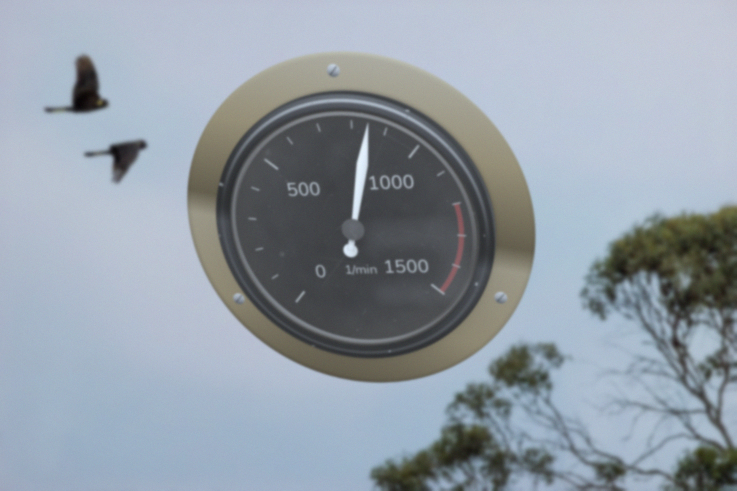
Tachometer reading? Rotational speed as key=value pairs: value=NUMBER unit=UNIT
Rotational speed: value=850 unit=rpm
